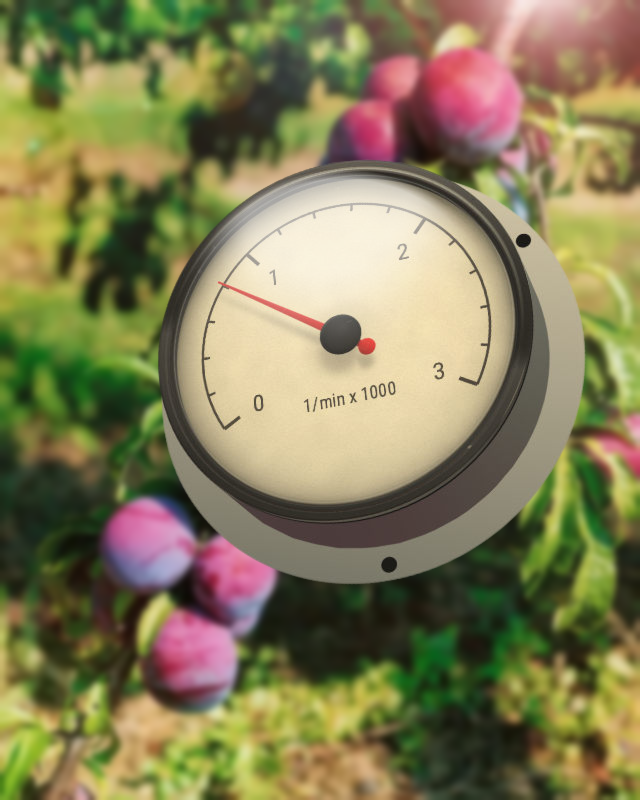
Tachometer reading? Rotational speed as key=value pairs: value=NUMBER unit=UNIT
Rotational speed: value=800 unit=rpm
